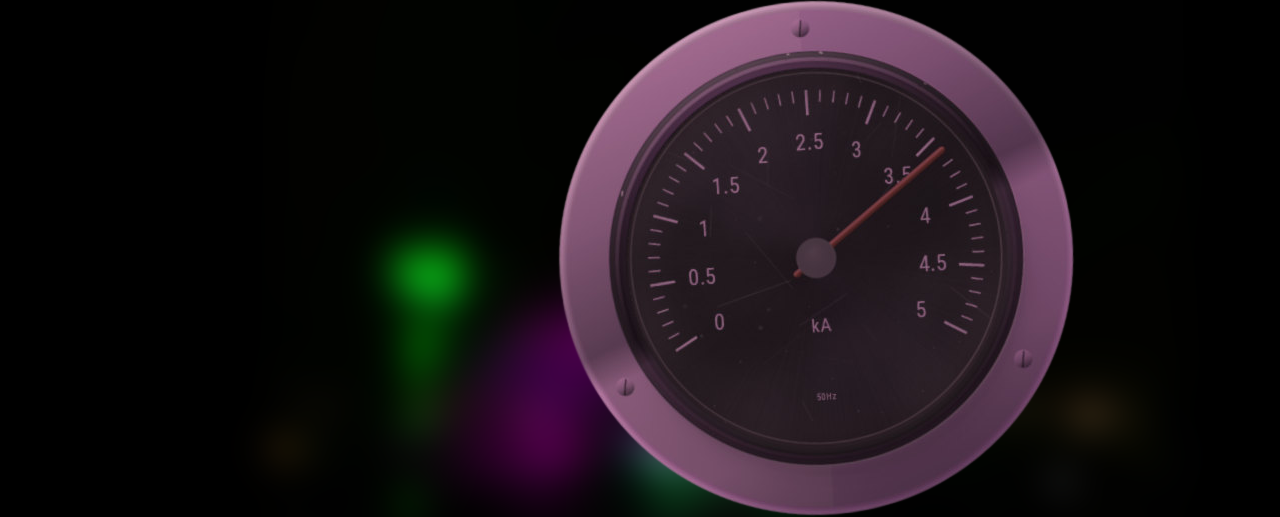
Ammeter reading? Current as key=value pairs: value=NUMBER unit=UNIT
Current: value=3.6 unit=kA
